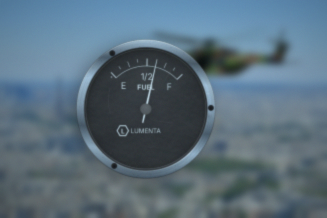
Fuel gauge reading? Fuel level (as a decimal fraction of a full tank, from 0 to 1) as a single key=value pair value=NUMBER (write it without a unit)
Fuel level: value=0.625
